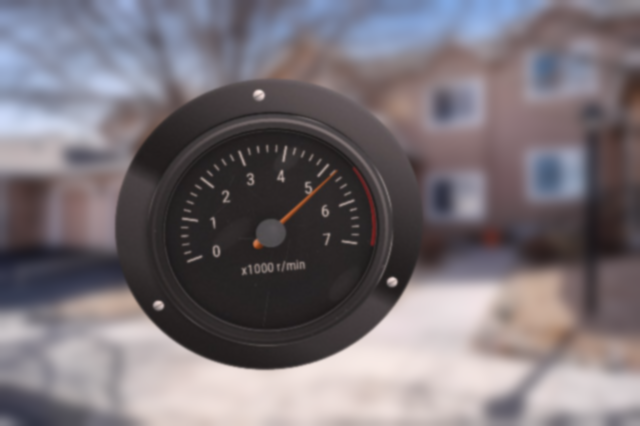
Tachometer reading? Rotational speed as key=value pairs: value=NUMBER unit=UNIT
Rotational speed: value=5200 unit=rpm
